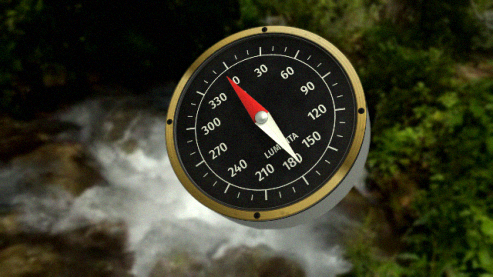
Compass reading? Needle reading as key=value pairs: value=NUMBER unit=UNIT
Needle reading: value=355 unit=°
